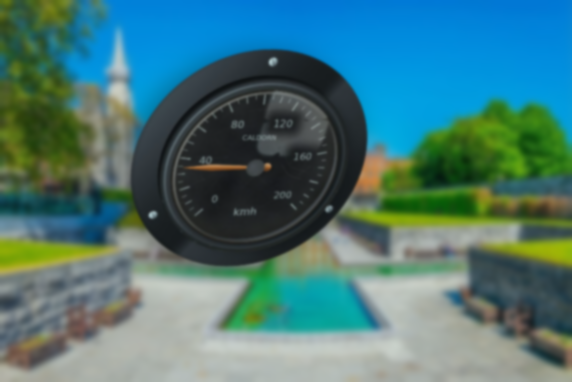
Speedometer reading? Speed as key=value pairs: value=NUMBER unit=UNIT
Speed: value=35 unit=km/h
